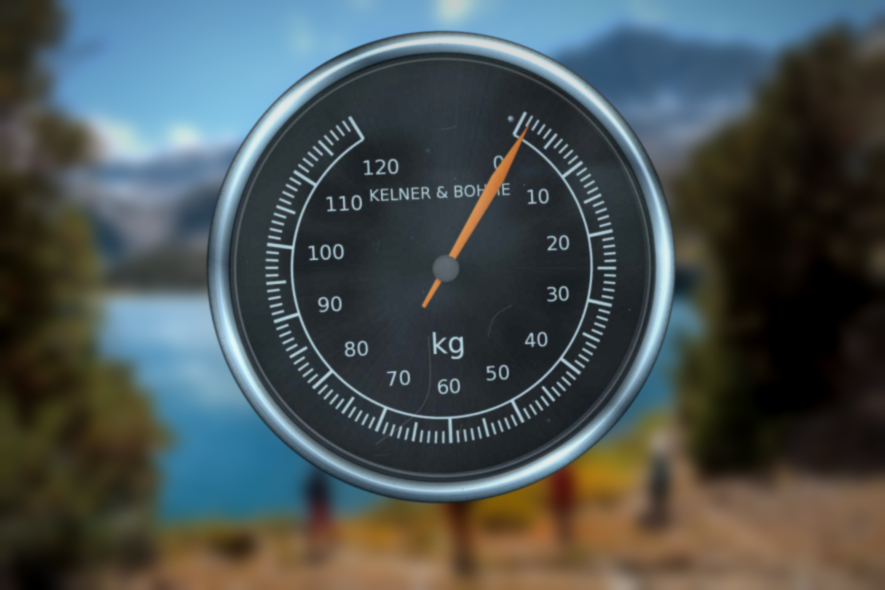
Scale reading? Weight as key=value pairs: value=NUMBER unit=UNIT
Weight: value=1 unit=kg
